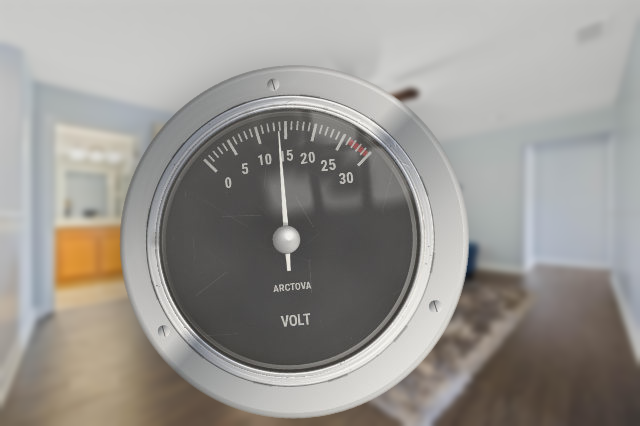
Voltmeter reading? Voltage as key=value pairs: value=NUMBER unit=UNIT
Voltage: value=14 unit=V
